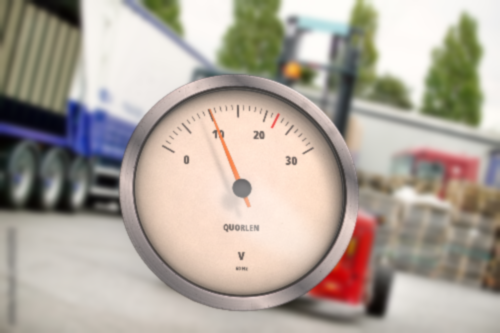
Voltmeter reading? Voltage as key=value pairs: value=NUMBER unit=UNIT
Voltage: value=10 unit=V
